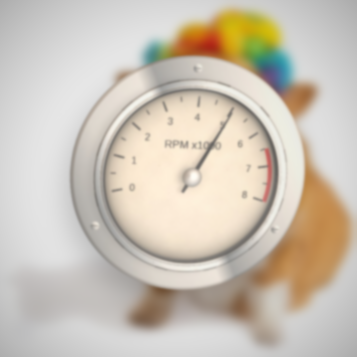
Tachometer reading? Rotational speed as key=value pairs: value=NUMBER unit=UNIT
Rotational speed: value=5000 unit=rpm
